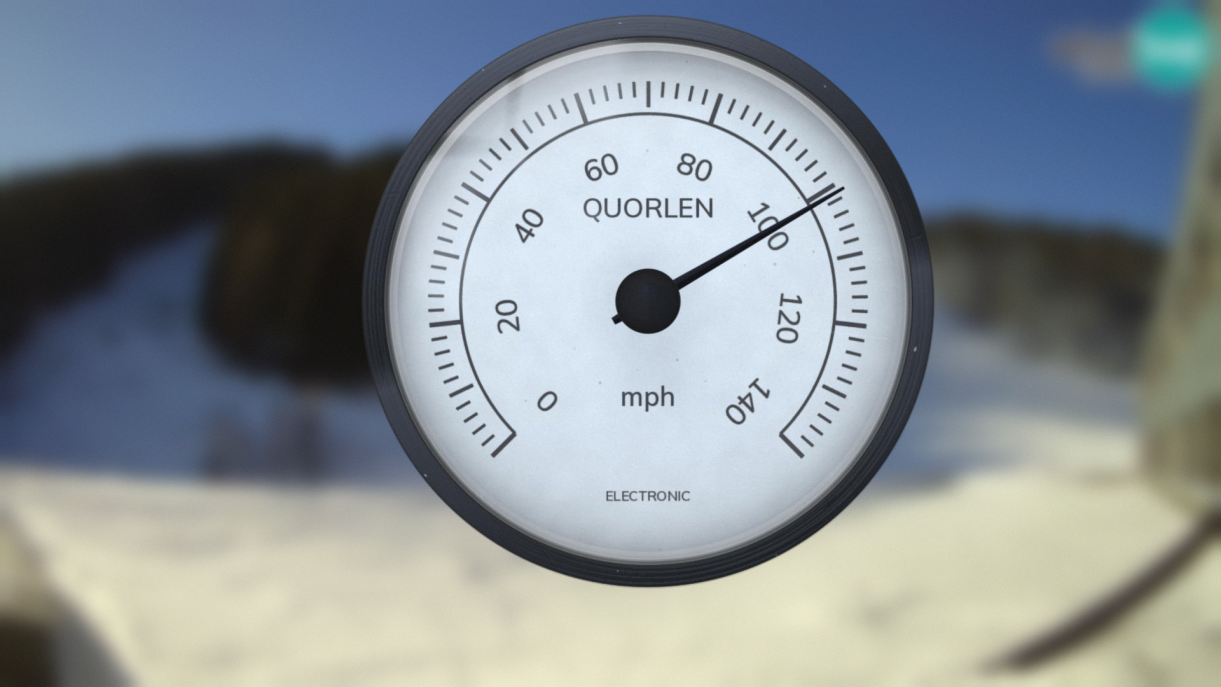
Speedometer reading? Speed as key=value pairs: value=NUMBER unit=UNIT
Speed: value=101 unit=mph
